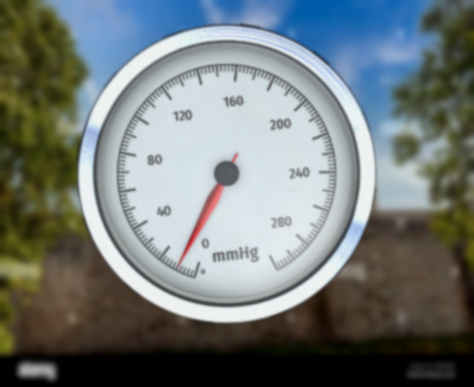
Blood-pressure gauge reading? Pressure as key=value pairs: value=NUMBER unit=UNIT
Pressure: value=10 unit=mmHg
